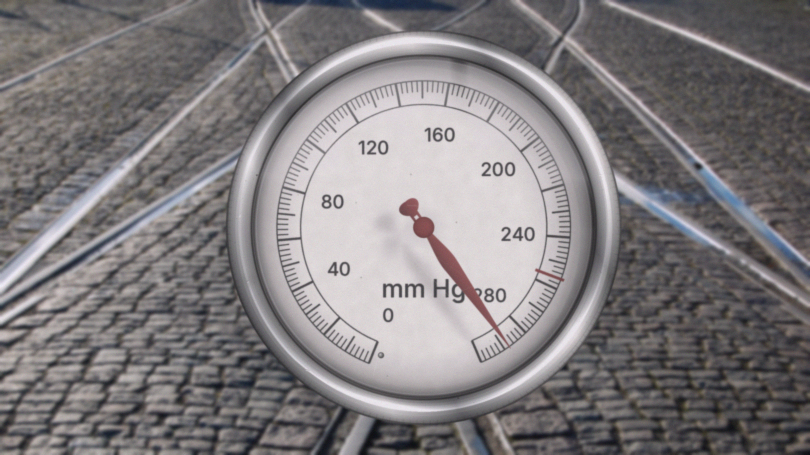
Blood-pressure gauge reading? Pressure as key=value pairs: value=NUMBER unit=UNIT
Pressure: value=288 unit=mmHg
